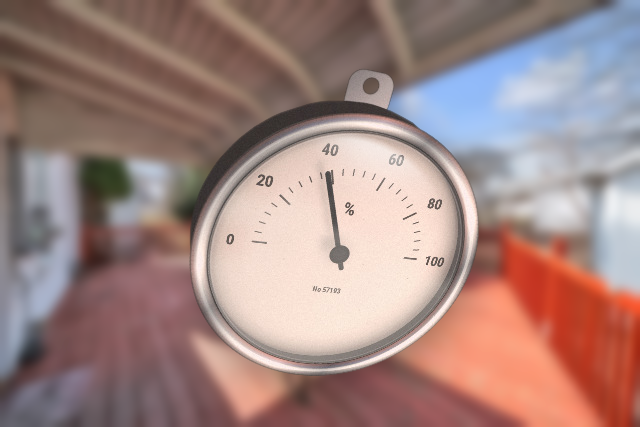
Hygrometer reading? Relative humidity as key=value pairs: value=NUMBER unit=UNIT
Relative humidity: value=38 unit=%
